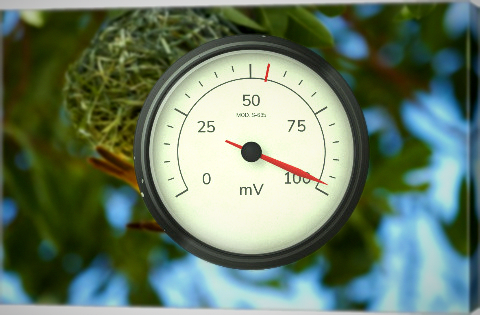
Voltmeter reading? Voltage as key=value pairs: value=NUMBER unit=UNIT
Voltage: value=97.5 unit=mV
